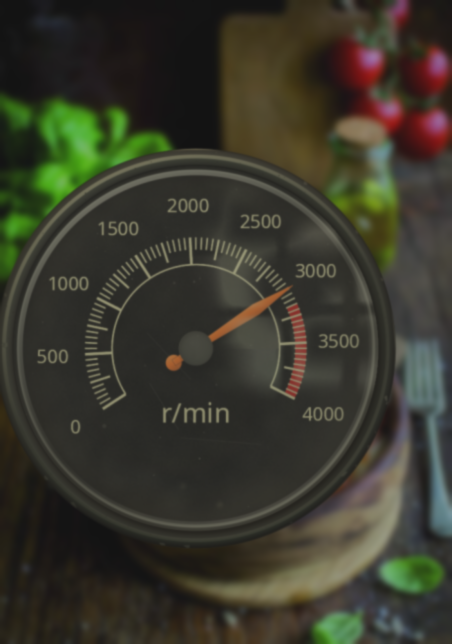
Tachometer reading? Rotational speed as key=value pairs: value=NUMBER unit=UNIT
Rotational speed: value=3000 unit=rpm
